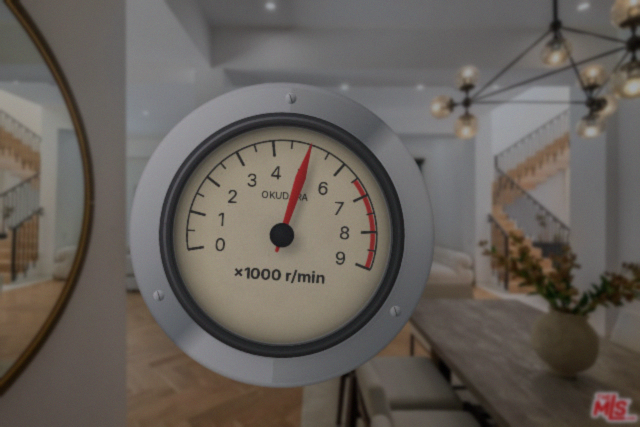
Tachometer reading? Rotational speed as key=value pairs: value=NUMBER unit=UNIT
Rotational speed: value=5000 unit=rpm
